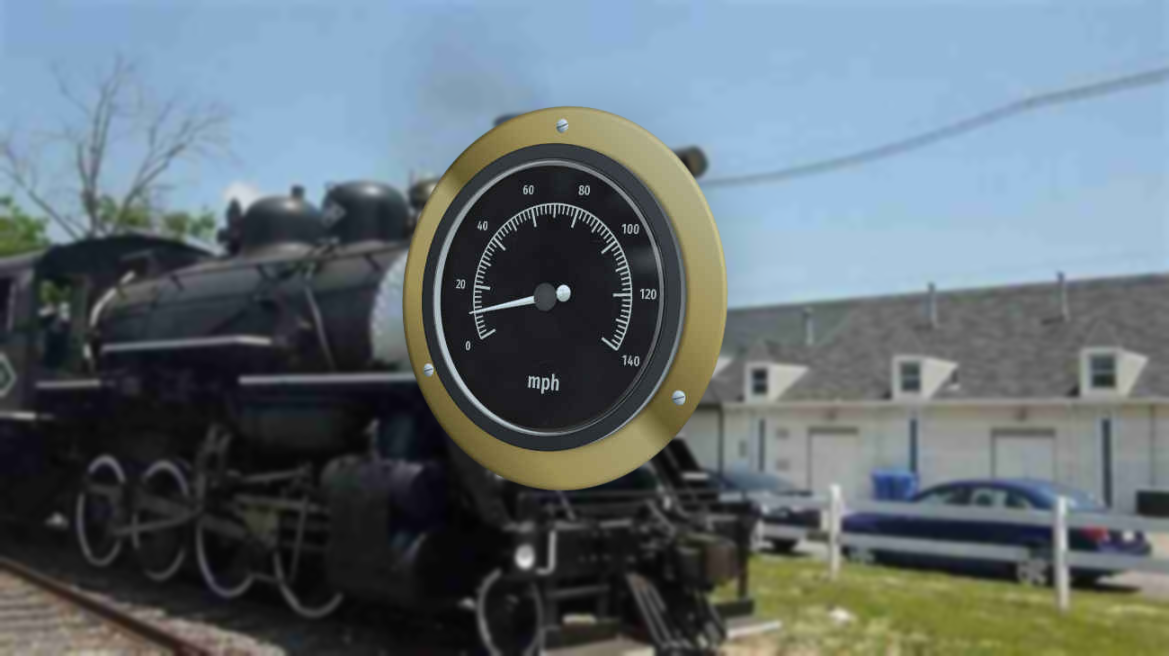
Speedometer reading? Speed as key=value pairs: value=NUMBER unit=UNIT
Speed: value=10 unit=mph
